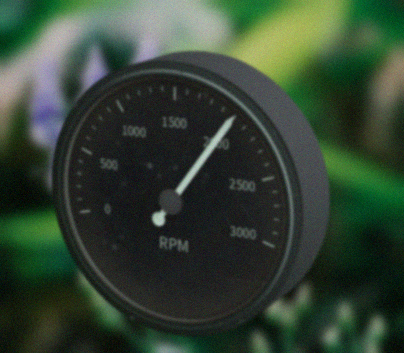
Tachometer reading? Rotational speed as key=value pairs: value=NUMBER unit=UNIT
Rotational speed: value=2000 unit=rpm
